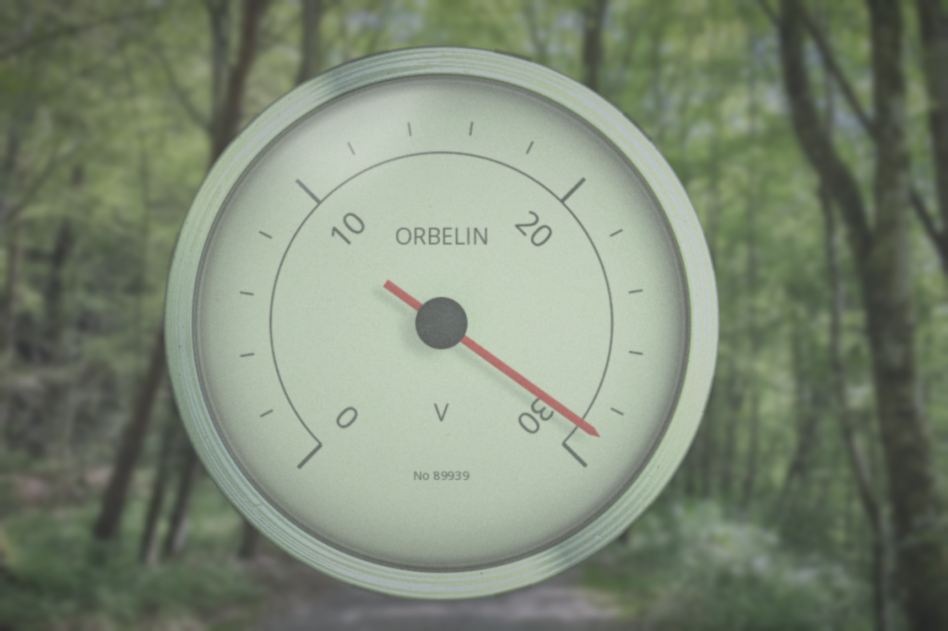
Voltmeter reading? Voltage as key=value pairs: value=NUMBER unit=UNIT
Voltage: value=29 unit=V
